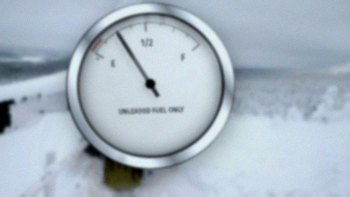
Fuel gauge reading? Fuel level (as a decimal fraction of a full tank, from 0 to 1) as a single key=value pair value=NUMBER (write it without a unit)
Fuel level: value=0.25
